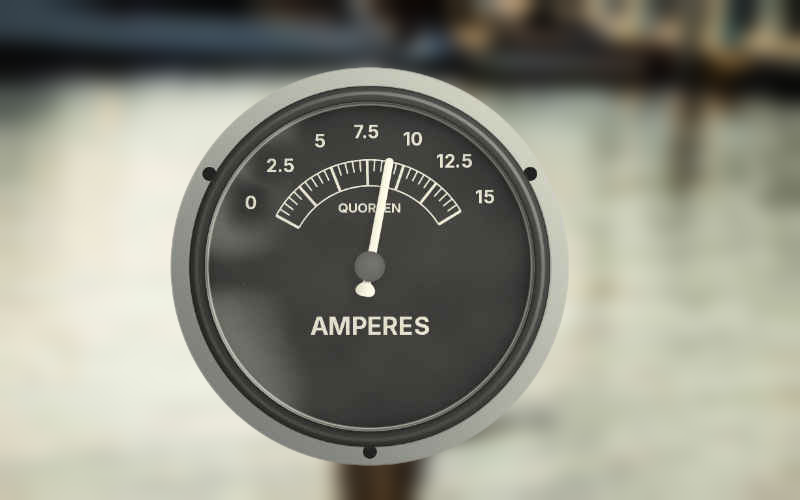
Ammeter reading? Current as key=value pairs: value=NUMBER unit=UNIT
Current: value=9 unit=A
